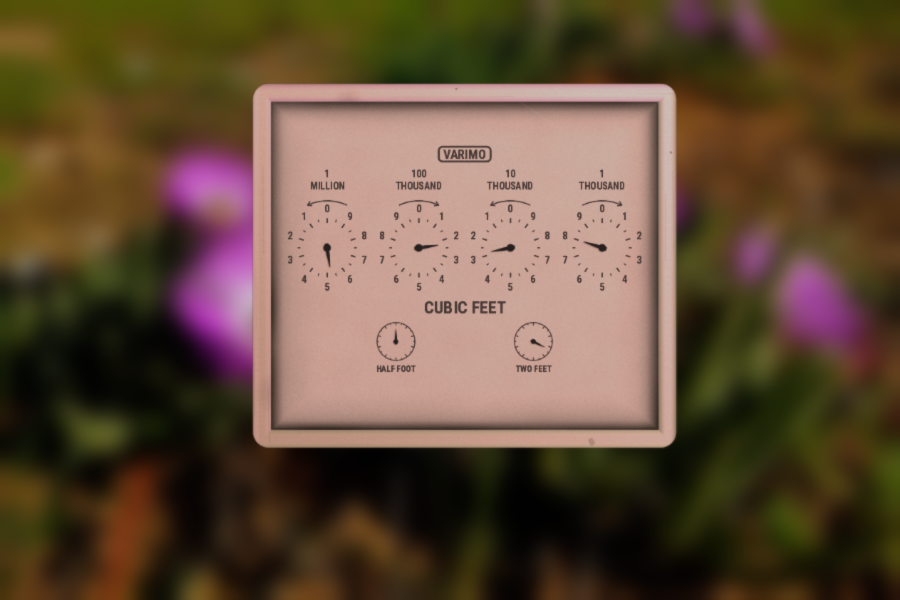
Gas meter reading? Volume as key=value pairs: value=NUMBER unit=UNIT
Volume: value=522800 unit=ft³
